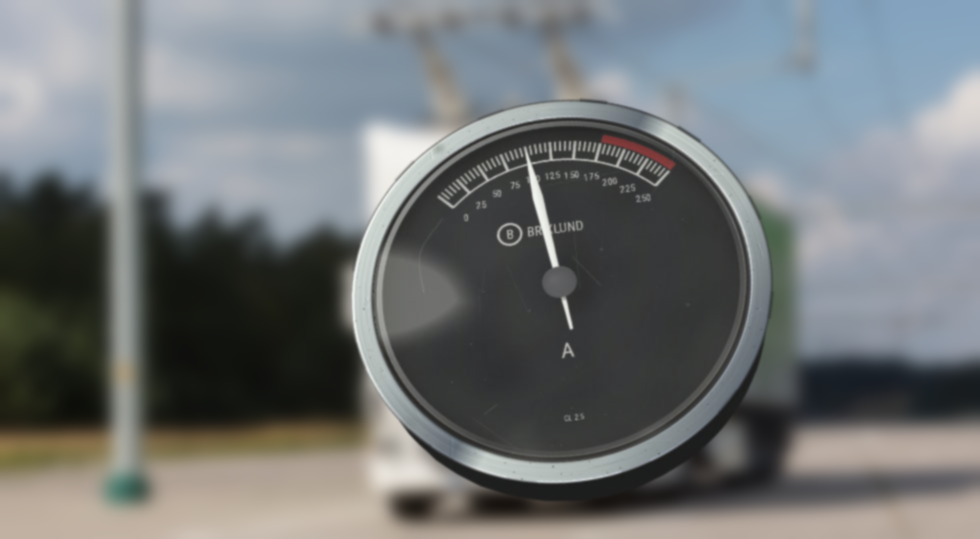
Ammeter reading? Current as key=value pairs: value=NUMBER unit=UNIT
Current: value=100 unit=A
